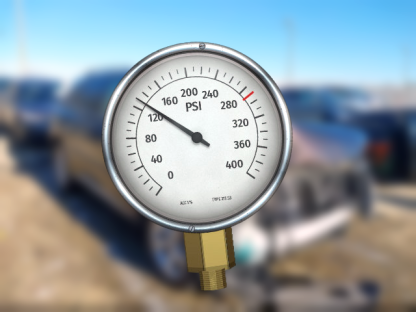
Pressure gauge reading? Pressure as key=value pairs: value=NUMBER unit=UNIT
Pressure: value=130 unit=psi
